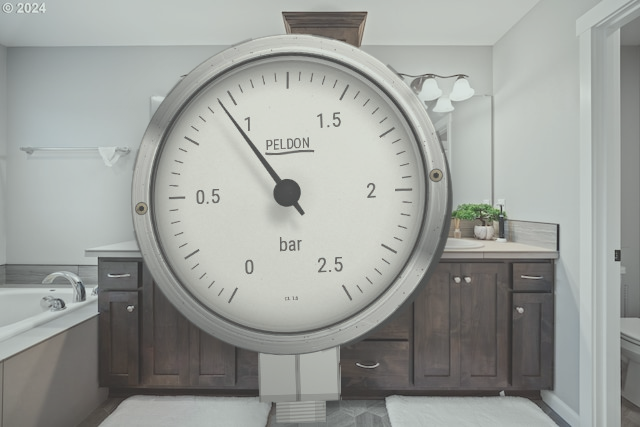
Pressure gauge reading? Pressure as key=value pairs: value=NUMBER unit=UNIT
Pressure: value=0.95 unit=bar
